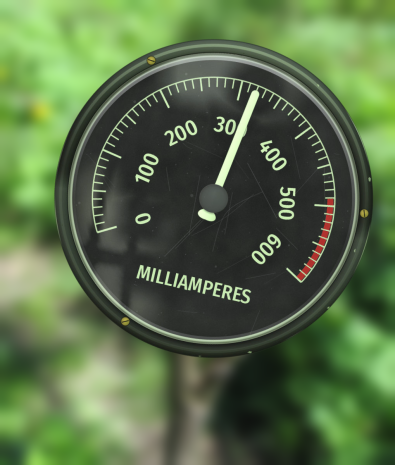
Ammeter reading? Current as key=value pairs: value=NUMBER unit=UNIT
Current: value=320 unit=mA
